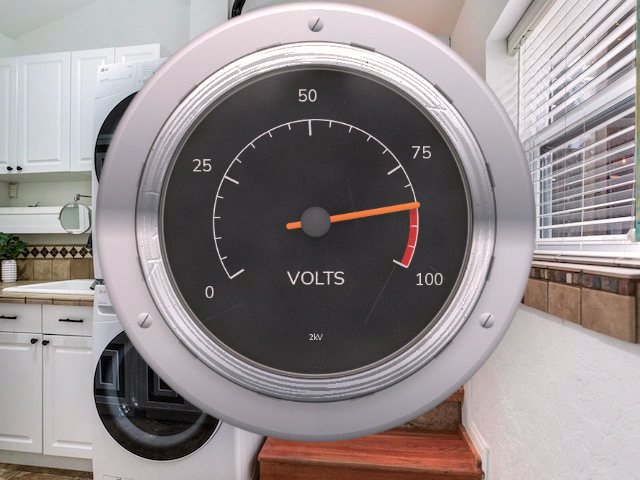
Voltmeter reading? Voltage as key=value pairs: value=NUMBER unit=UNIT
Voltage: value=85 unit=V
